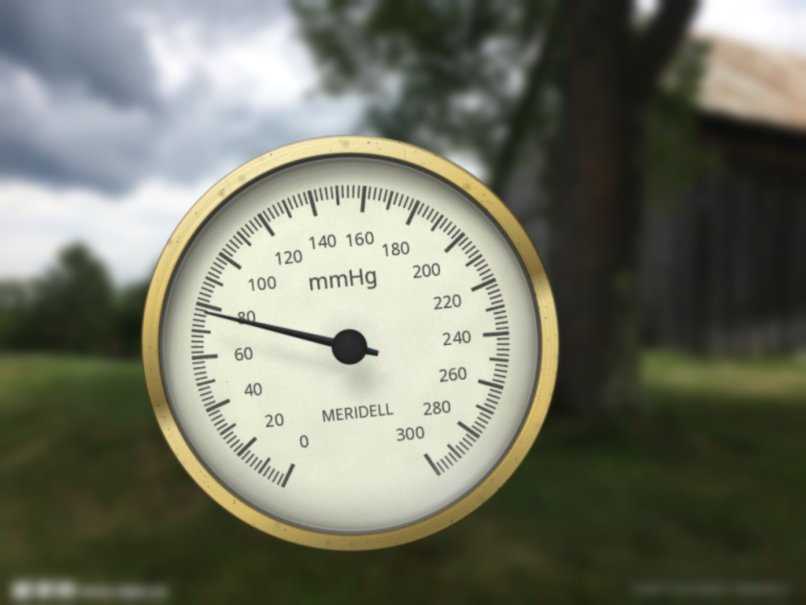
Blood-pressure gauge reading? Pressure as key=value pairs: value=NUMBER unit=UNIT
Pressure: value=78 unit=mmHg
